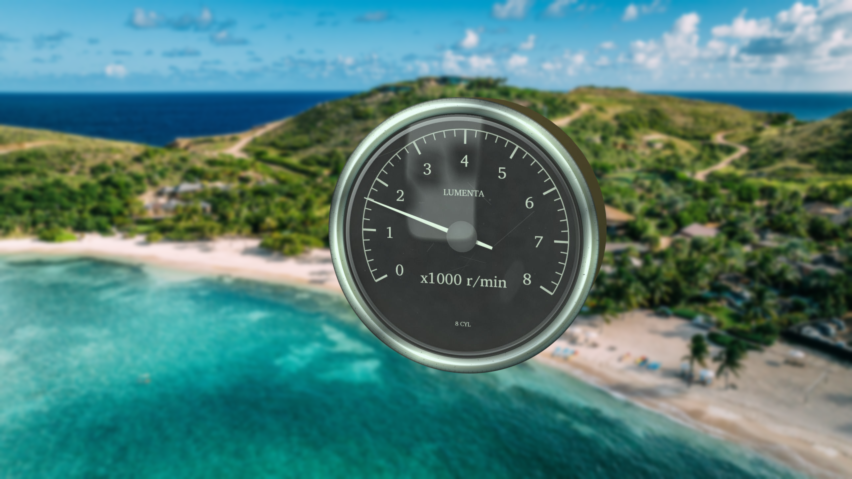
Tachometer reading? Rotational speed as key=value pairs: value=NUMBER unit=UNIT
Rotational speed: value=1600 unit=rpm
